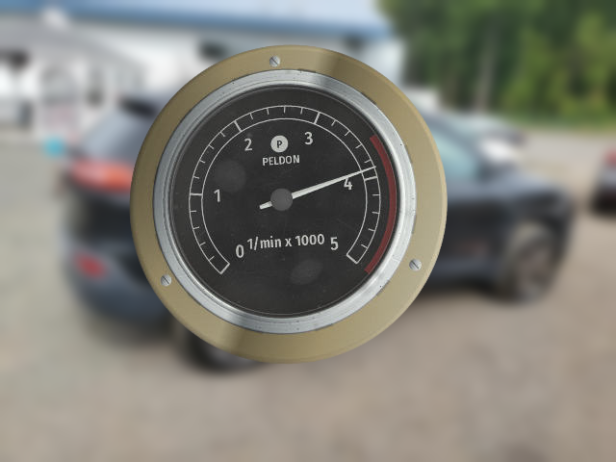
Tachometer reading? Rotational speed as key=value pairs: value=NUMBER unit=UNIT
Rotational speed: value=3900 unit=rpm
